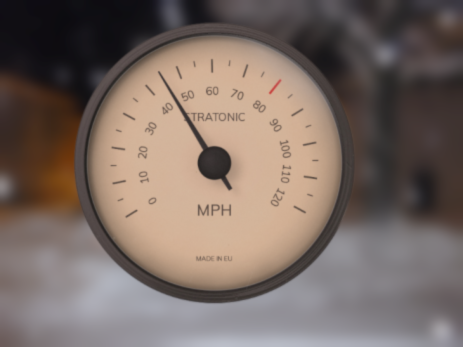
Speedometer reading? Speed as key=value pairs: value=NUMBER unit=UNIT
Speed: value=45 unit=mph
